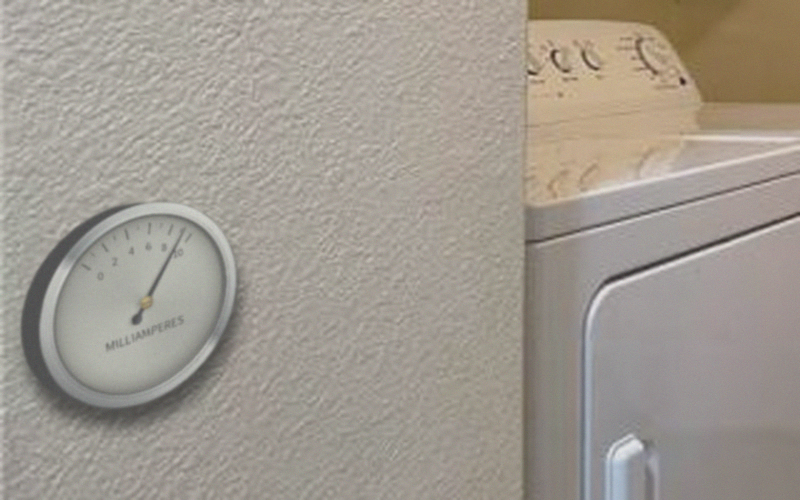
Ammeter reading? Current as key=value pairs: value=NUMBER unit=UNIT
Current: value=9 unit=mA
